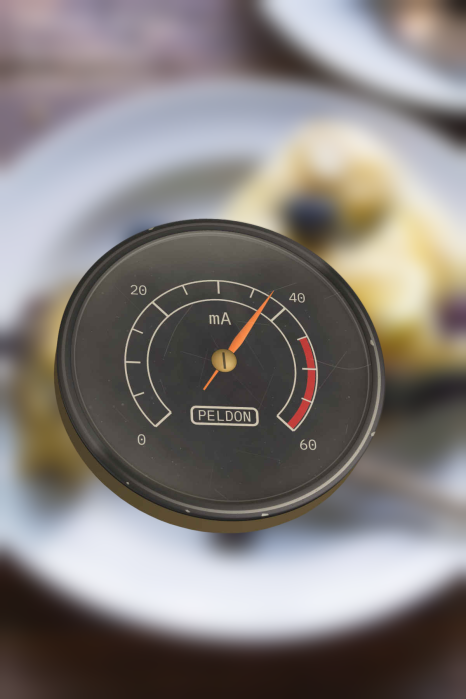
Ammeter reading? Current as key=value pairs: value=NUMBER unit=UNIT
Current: value=37.5 unit=mA
